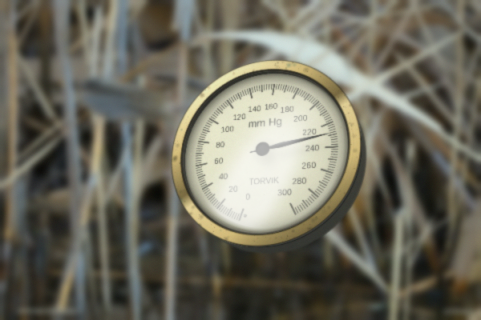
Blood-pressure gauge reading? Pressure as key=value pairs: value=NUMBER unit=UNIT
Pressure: value=230 unit=mmHg
